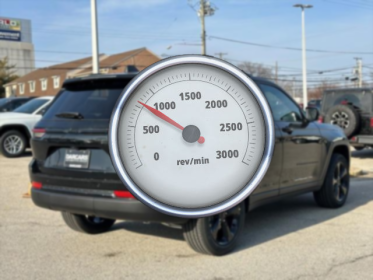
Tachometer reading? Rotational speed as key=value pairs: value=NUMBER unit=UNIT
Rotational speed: value=800 unit=rpm
